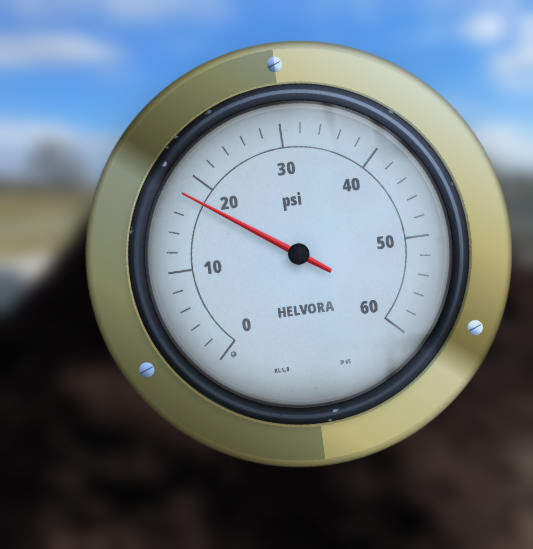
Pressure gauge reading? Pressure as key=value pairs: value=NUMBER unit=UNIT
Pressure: value=18 unit=psi
